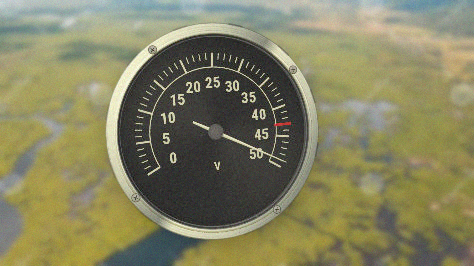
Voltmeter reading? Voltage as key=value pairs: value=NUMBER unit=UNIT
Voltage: value=49 unit=V
